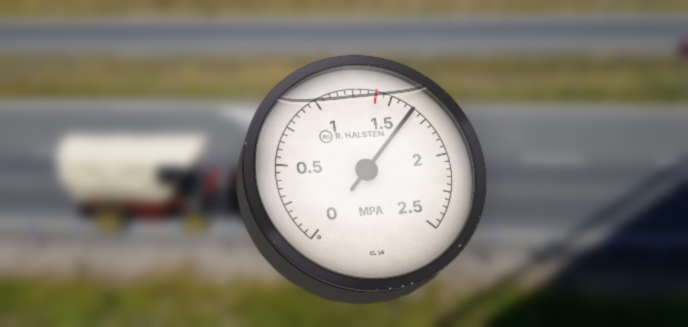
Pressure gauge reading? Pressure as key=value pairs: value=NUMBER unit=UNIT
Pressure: value=1.65 unit=MPa
